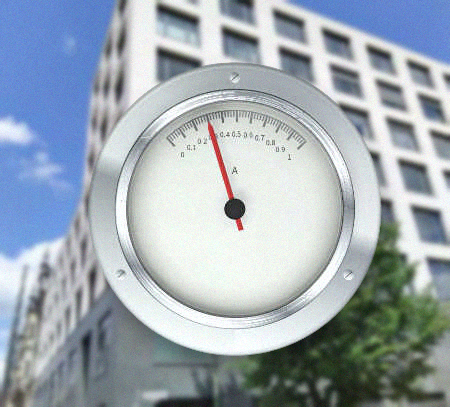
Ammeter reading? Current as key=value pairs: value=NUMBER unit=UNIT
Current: value=0.3 unit=A
